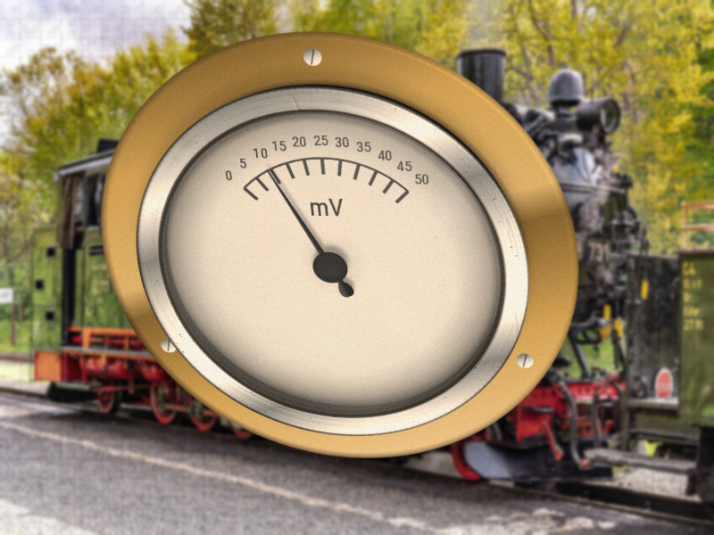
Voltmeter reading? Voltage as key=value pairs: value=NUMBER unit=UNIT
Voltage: value=10 unit=mV
